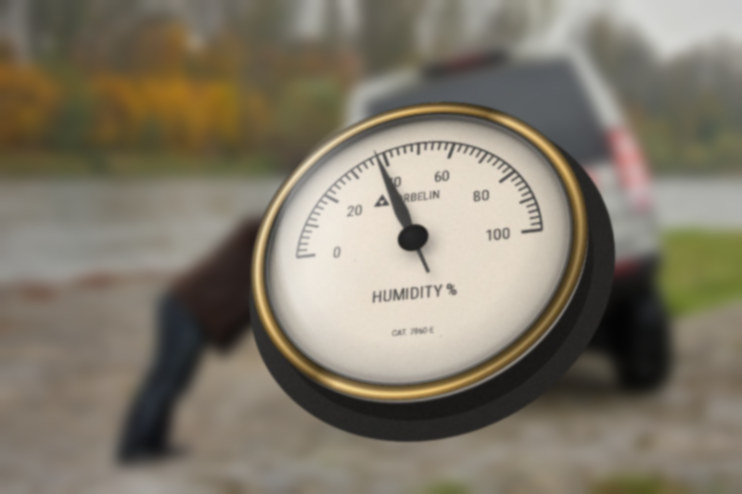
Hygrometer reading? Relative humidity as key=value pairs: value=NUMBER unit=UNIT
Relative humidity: value=38 unit=%
